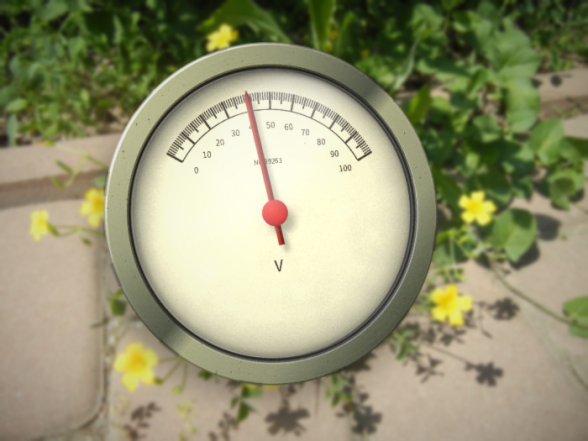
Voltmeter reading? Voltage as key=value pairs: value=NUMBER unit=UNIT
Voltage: value=40 unit=V
